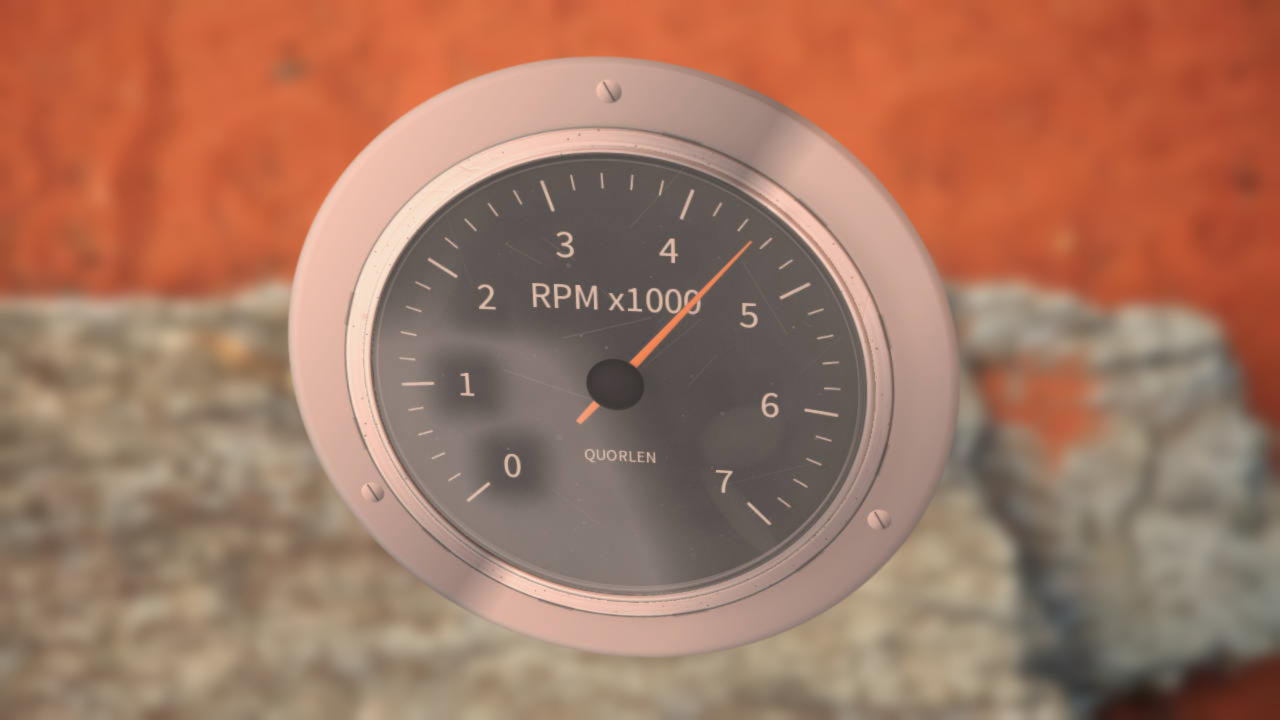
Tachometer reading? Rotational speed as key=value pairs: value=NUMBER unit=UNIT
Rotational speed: value=4500 unit=rpm
